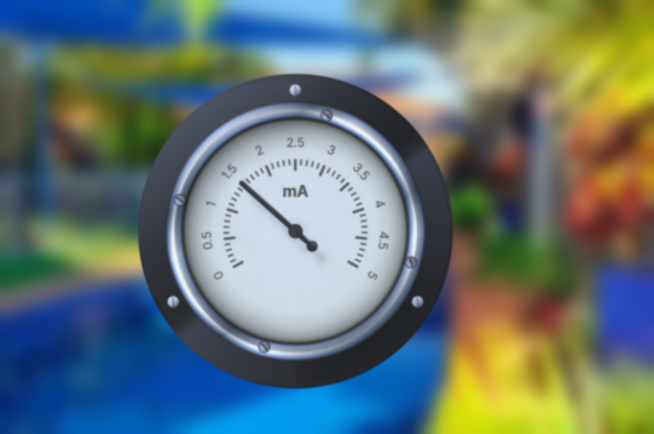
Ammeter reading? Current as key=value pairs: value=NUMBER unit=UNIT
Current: value=1.5 unit=mA
